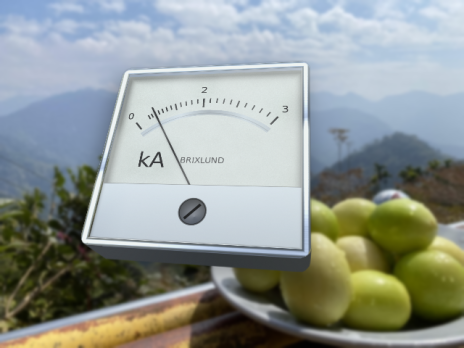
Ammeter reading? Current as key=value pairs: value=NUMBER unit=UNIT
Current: value=1 unit=kA
